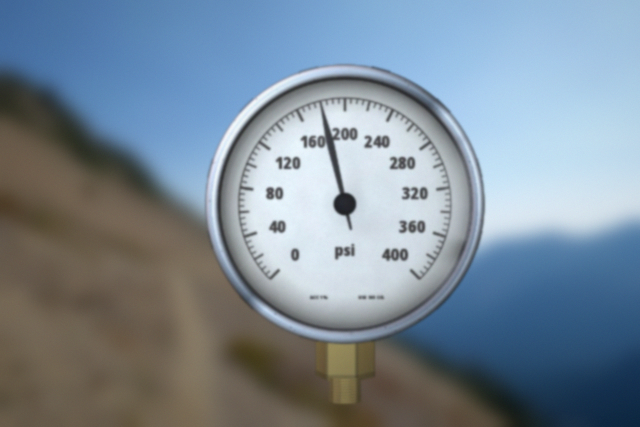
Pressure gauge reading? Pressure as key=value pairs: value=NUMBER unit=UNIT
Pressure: value=180 unit=psi
